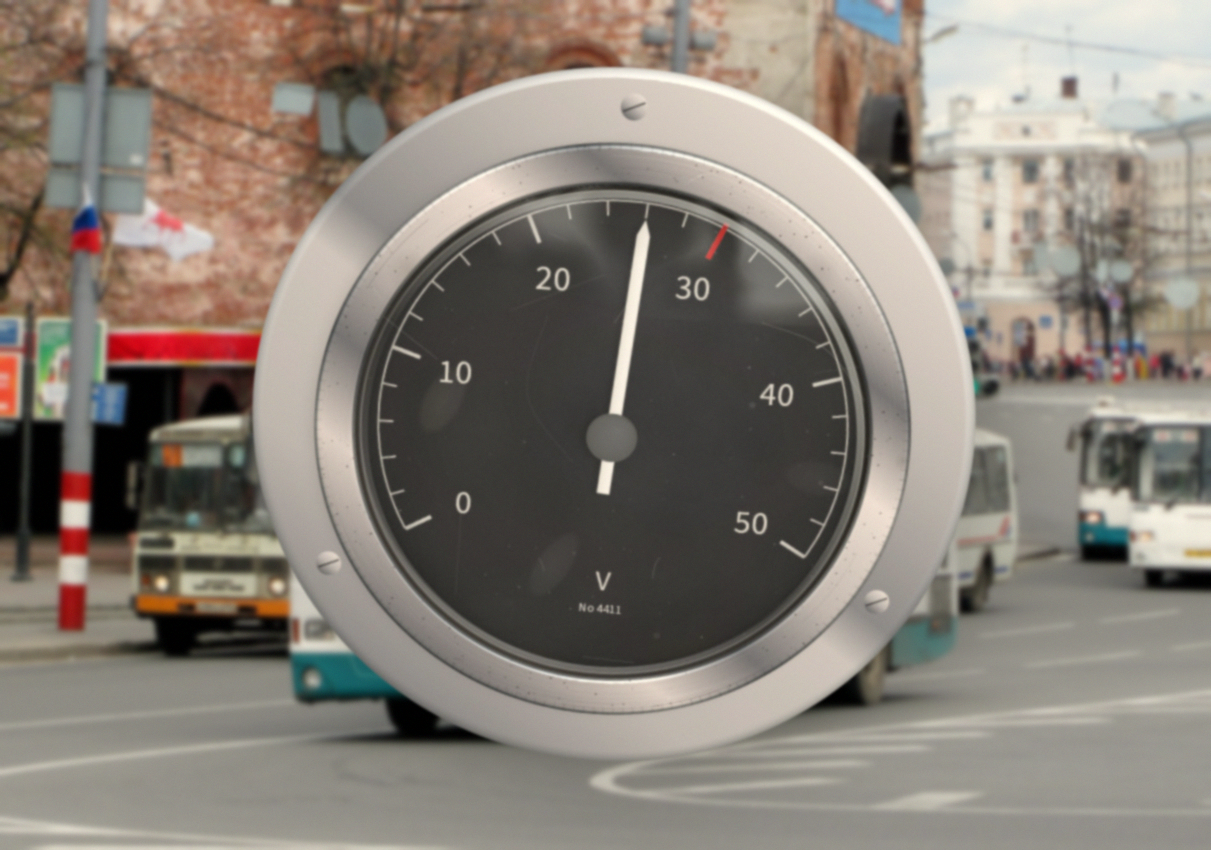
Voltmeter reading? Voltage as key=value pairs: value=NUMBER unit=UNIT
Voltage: value=26 unit=V
